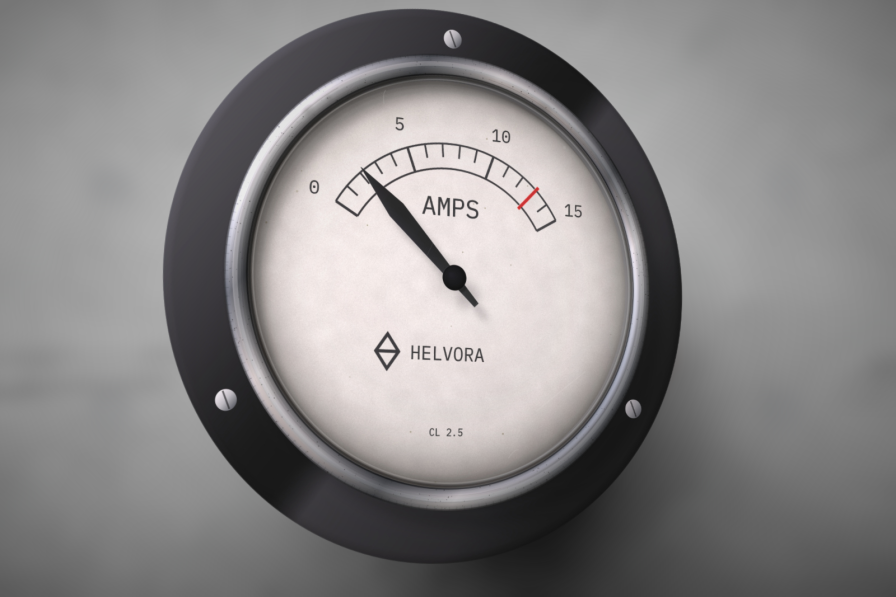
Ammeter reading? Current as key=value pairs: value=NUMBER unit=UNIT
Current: value=2 unit=A
